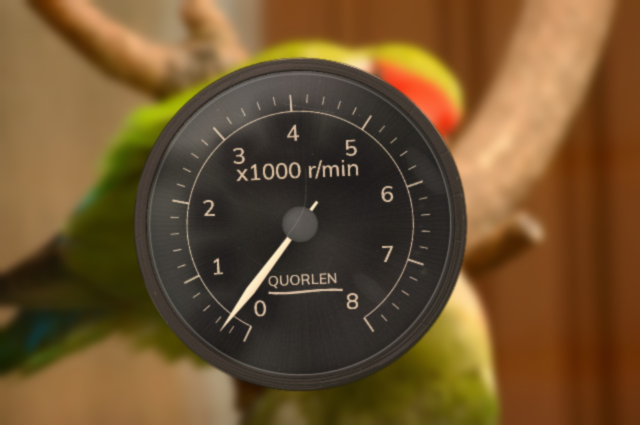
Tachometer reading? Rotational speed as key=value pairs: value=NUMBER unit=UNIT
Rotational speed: value=300 unit=rpm
